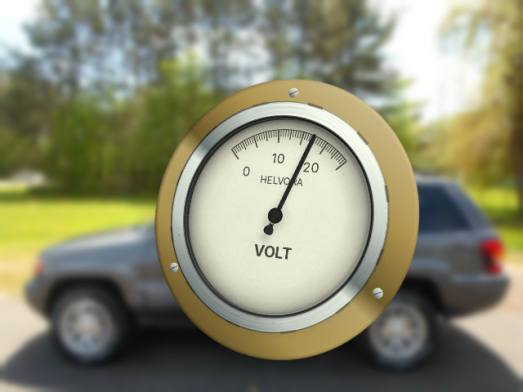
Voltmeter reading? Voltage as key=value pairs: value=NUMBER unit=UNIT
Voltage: value=17.5 unit=V
